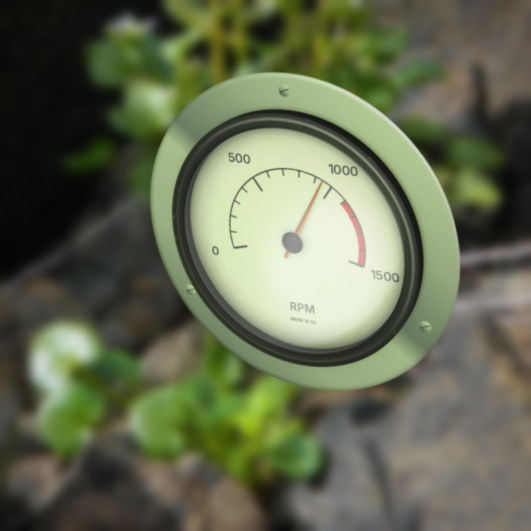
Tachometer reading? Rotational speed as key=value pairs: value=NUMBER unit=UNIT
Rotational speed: value=950 unit=rpm
